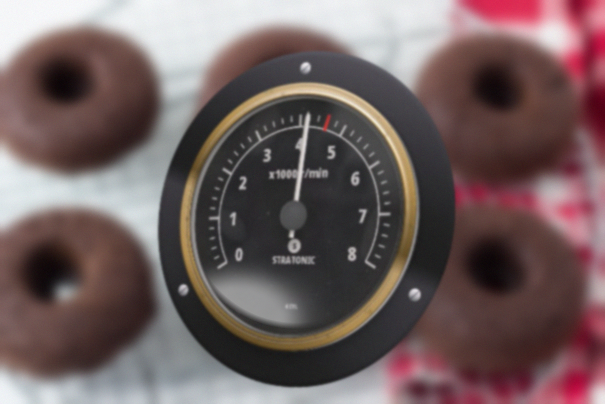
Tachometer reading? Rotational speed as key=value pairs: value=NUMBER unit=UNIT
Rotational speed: value=4200 unit=rpm
